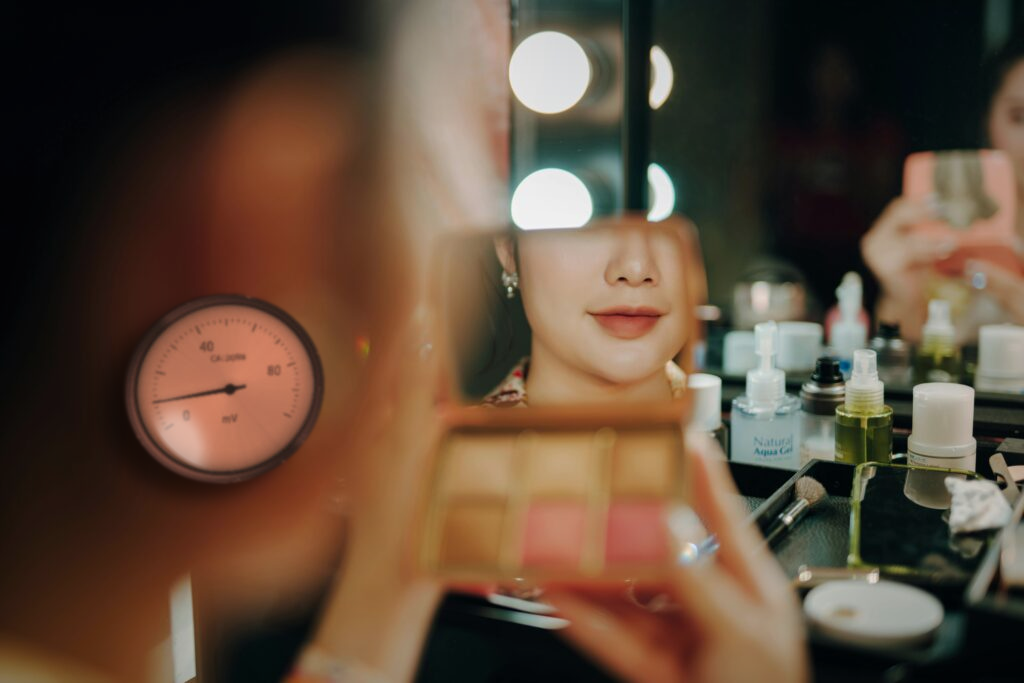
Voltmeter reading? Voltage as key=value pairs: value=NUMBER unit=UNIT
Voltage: value=10 unit=mV
